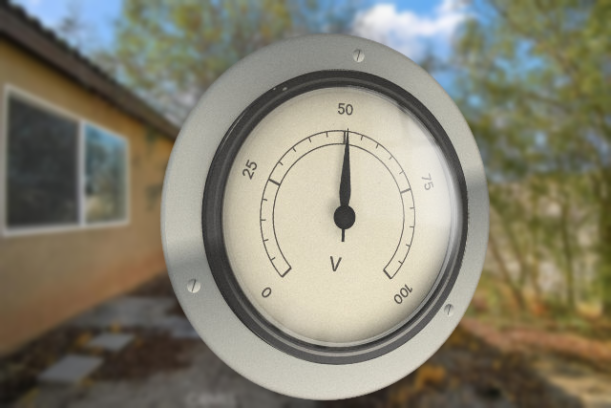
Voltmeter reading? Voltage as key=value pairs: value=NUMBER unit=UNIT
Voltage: value=50 unit=V
